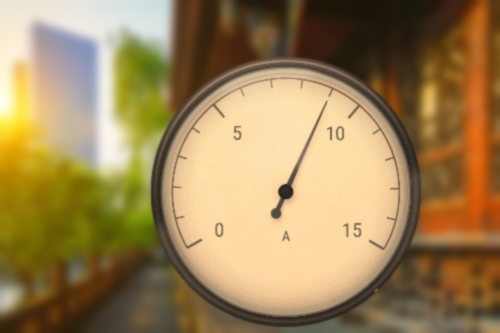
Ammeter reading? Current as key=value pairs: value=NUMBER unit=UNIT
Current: value=9 unit=A
